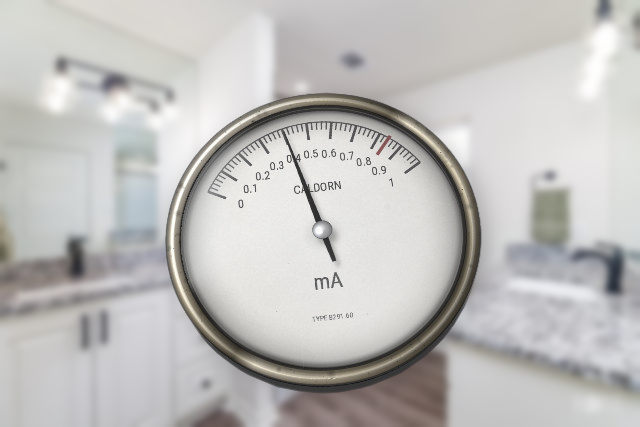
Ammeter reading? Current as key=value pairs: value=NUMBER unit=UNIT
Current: value=0.4 unit=mA
